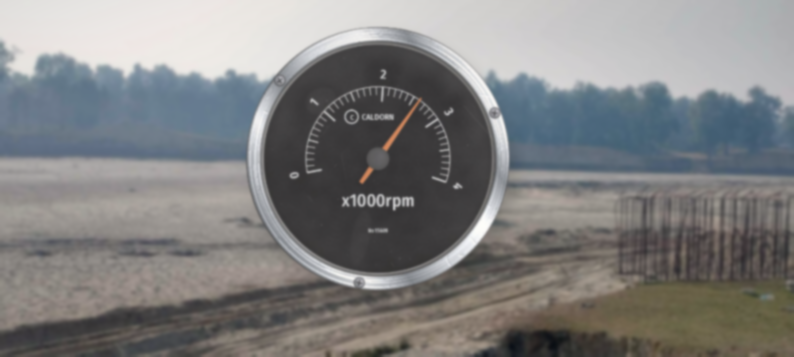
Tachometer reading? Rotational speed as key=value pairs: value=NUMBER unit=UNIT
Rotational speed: value=2600 unit=rpm
